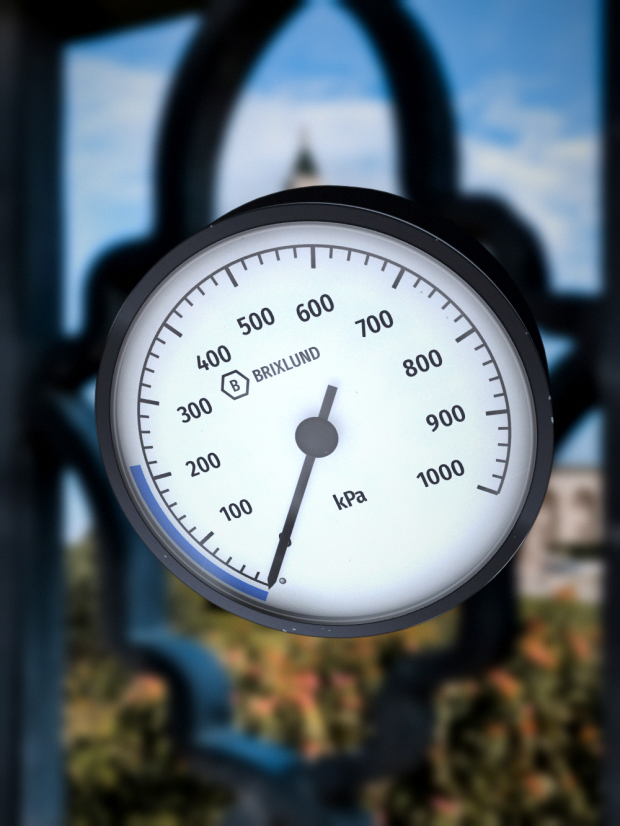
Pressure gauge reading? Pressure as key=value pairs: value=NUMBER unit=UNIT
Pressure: value=0 unit=kPa
